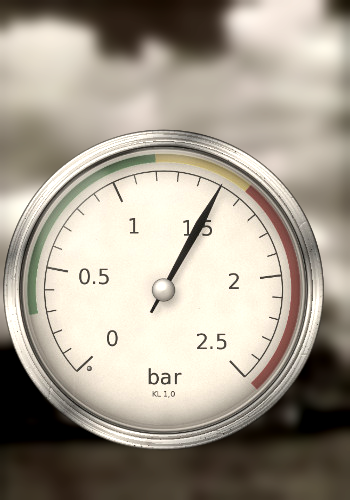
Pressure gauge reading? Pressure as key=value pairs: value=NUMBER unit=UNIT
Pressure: value=1.5 unit=bar
